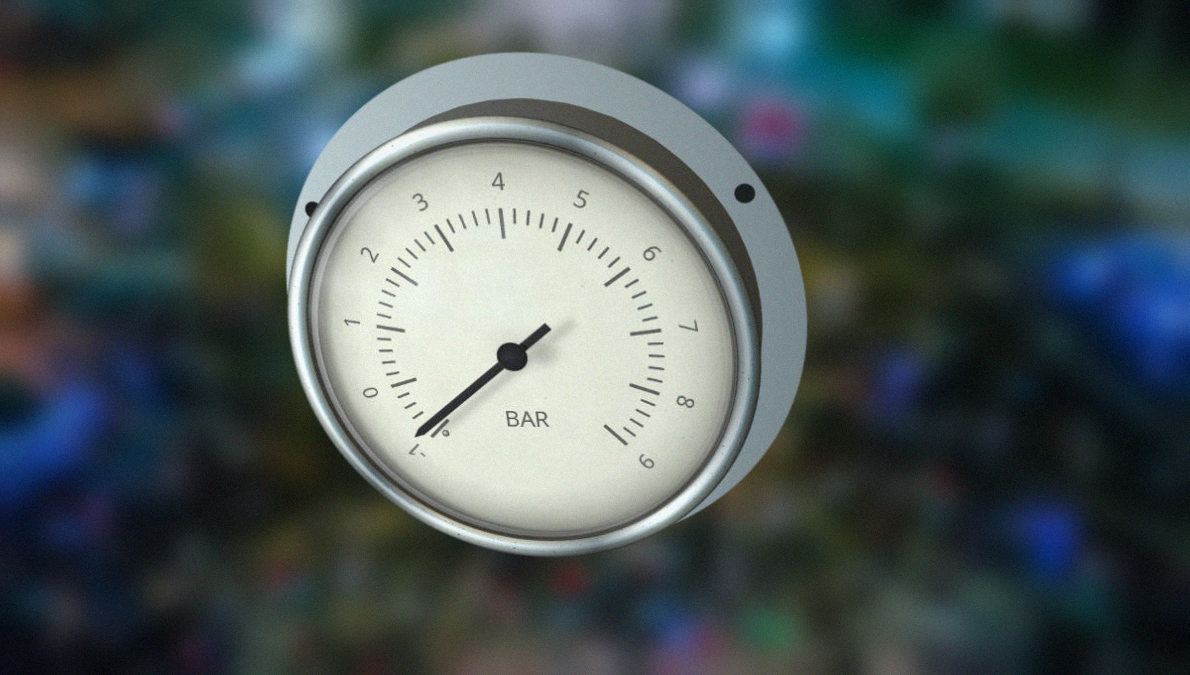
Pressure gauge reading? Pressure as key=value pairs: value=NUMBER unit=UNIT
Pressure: value=-0.8 unit=bar
